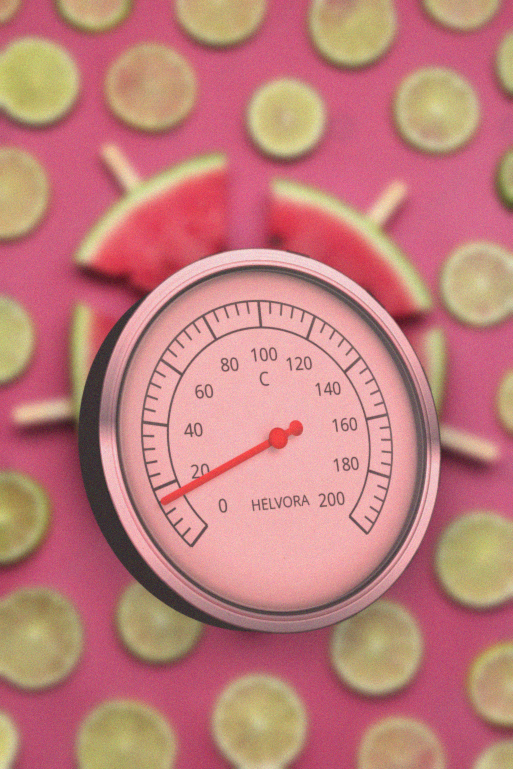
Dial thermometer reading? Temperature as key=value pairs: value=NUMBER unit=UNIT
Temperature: value=16 unit=°C
